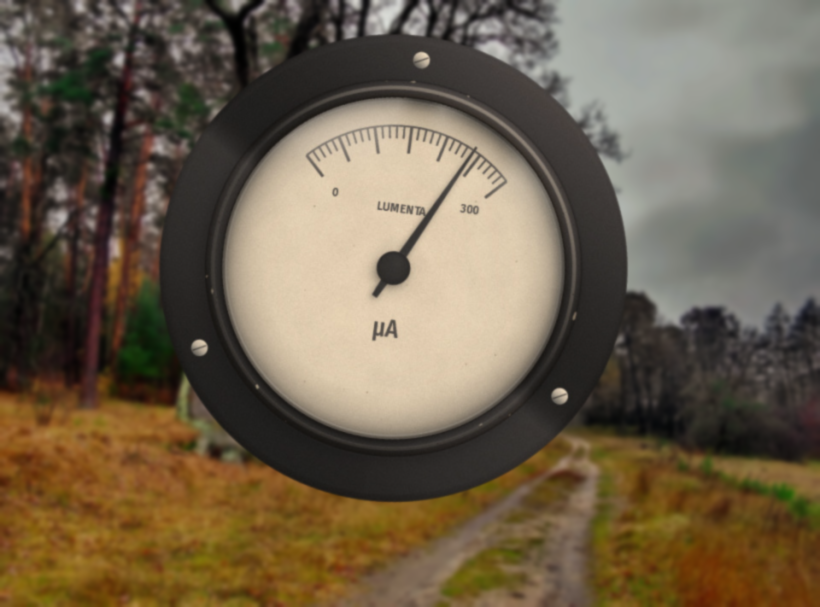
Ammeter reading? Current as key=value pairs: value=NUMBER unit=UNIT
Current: value=240 unit=µA
